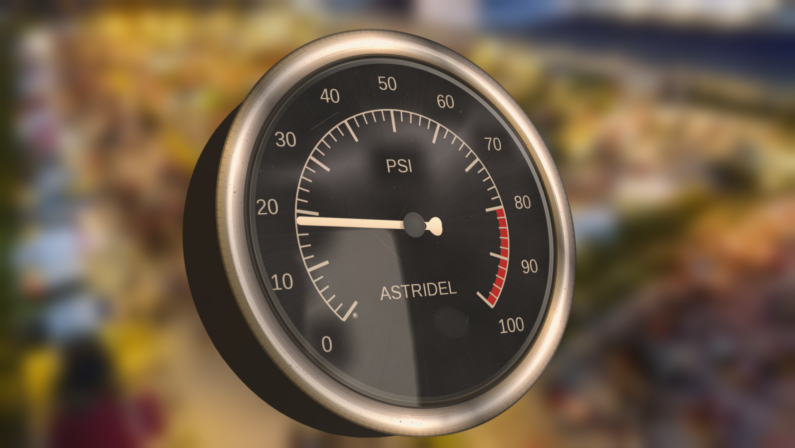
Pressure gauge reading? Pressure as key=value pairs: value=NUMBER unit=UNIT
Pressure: value=18 unit=psi
